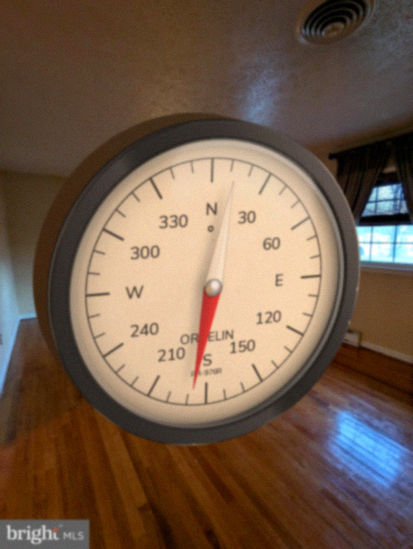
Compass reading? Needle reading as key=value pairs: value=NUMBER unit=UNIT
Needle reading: value=190 unit=°
